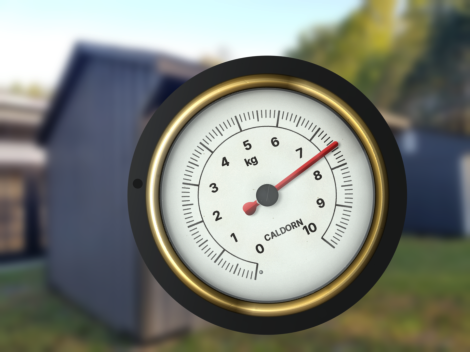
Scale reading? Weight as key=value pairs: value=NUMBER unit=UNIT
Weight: value=7.5 unit=kg
